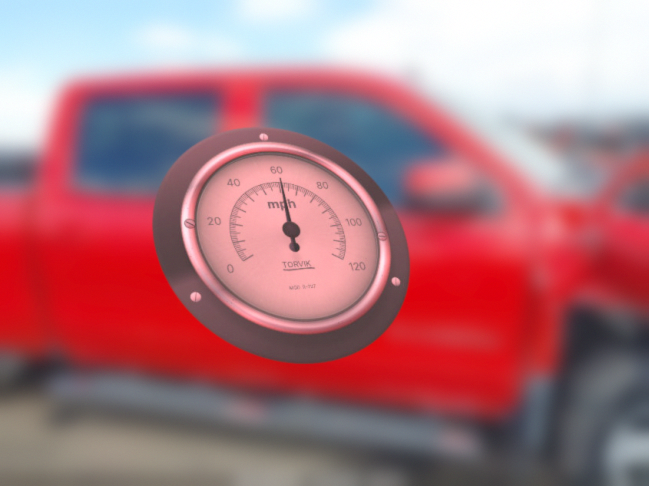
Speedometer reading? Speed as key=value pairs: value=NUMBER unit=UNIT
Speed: value=60 unit=mph
